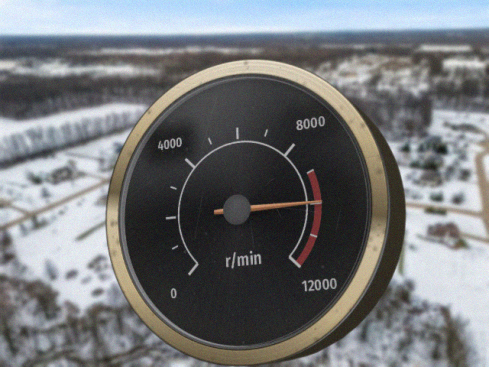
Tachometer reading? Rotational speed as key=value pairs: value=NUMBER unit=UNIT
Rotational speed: value=10000 unit=rpm
